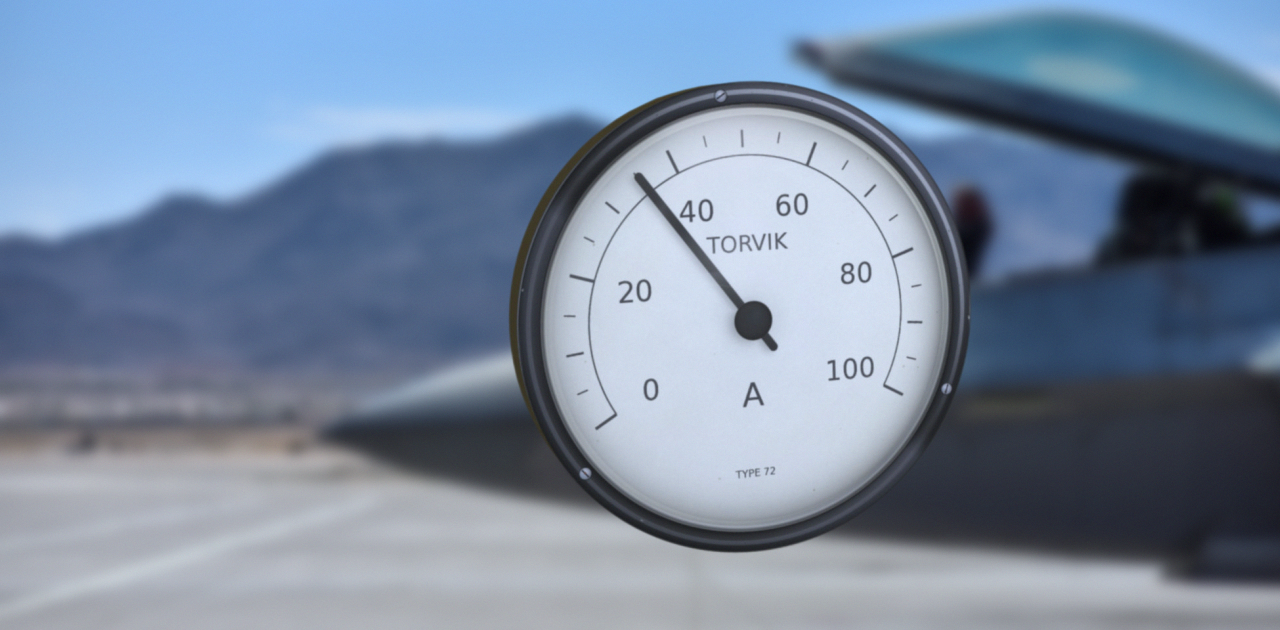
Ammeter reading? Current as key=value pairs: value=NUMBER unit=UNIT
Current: value=35 unit=A
